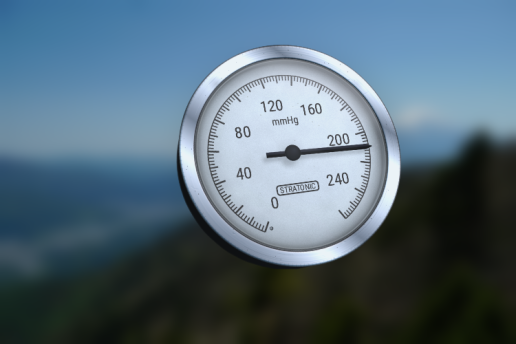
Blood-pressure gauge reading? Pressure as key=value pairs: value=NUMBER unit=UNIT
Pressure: value=210 unit=mmHg
